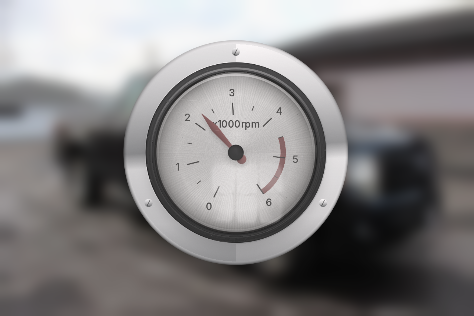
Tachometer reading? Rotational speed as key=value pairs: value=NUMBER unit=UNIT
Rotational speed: value=2250 unit=rpm
